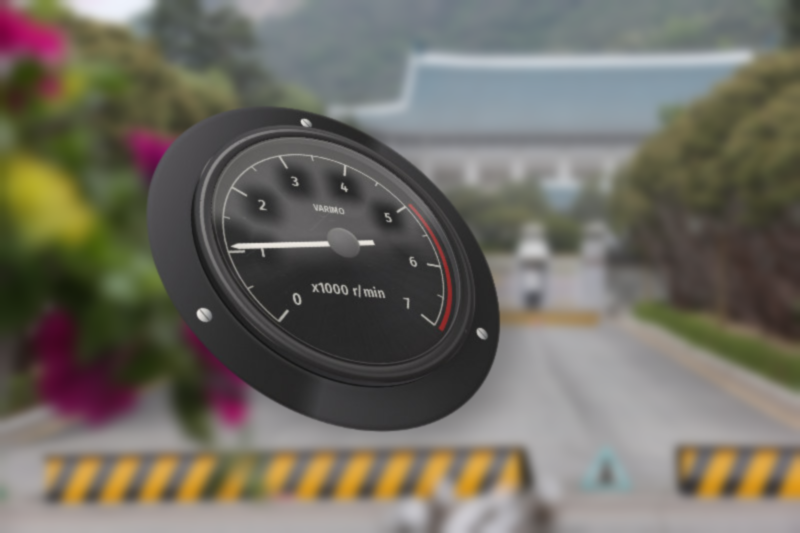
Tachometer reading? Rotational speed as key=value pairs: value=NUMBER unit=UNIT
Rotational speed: value=1000 unit=rpm
